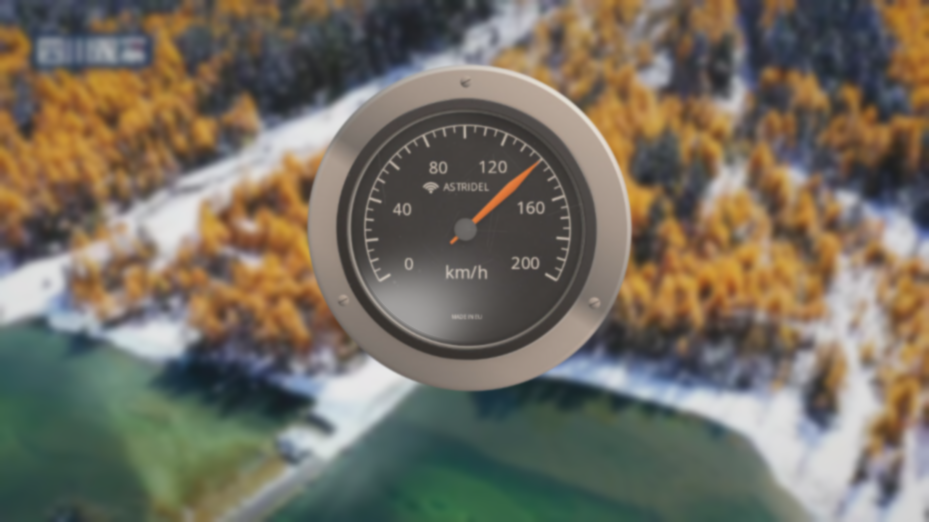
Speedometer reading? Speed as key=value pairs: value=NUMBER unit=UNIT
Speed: value=140 unit=km/h
